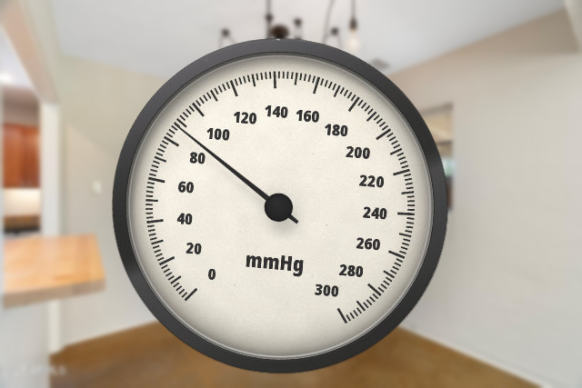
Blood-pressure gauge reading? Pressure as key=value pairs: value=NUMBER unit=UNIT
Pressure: value=88 unit=mmHg
